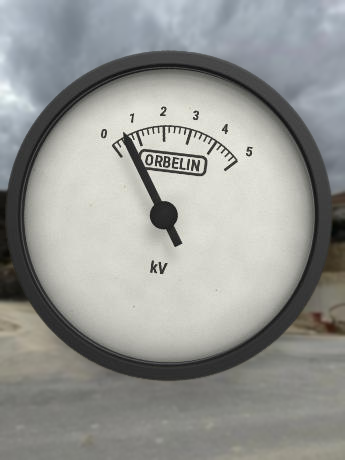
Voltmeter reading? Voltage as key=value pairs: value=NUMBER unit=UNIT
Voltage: value=0.6 unit=kV
